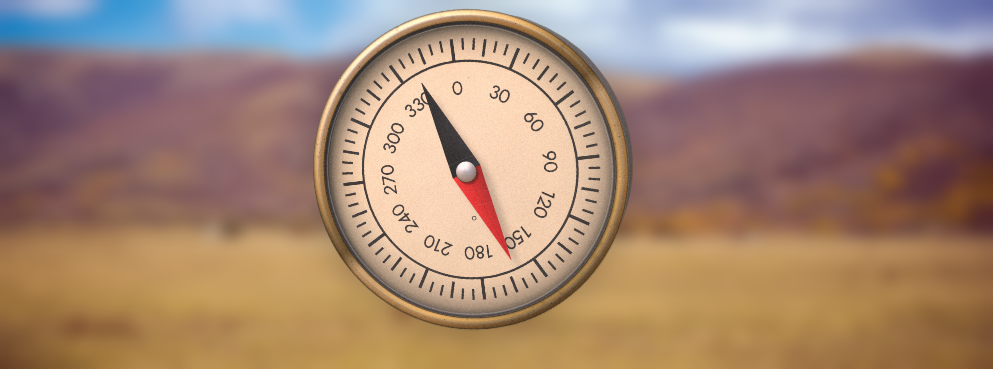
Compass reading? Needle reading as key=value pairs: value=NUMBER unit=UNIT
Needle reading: value=160 unit=°
